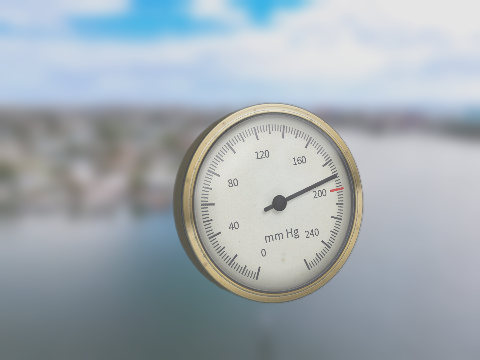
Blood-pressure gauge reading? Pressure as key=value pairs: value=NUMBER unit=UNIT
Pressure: value=190 unit=mmHg
